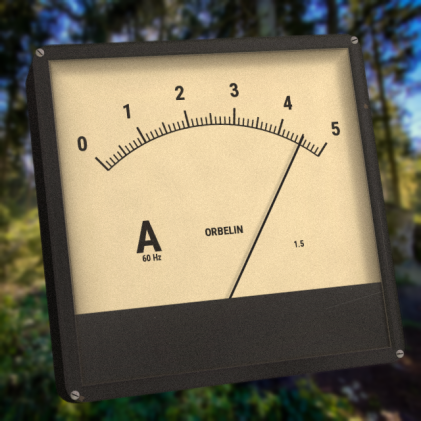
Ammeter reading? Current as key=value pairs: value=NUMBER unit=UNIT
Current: value=4.5 unit=A
